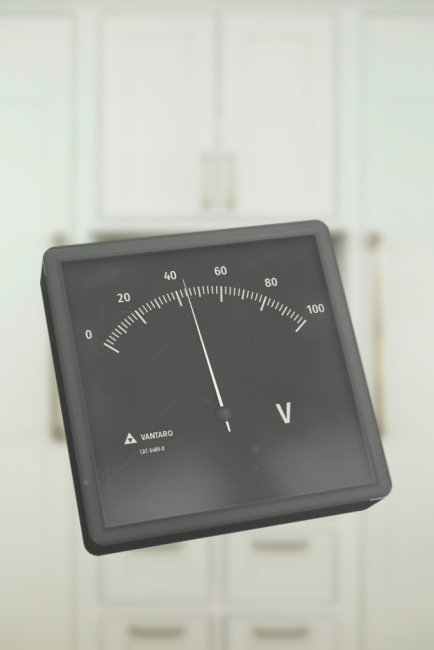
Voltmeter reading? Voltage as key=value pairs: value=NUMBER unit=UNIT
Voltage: value=44 unit=V
